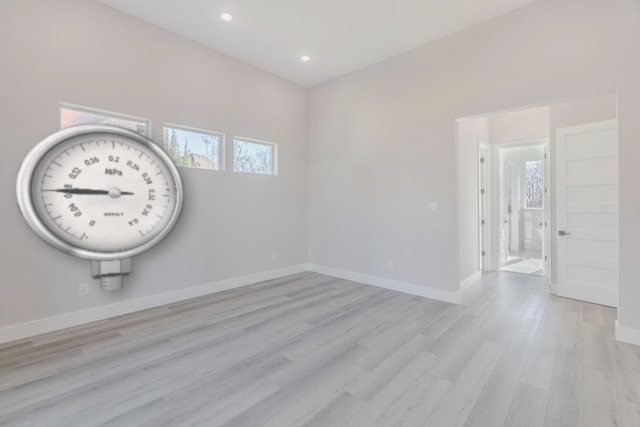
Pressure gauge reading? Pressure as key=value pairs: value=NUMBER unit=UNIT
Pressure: value=0.08 unit=MPa
